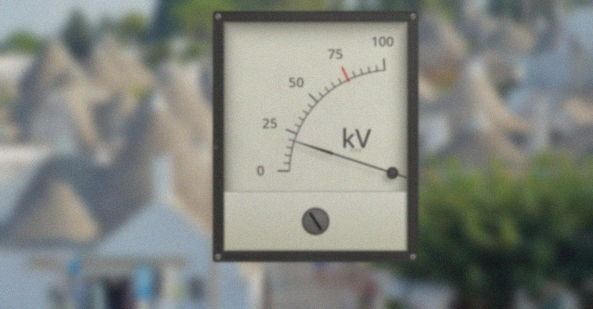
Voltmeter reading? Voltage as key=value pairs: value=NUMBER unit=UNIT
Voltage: value=20 unit=kV
